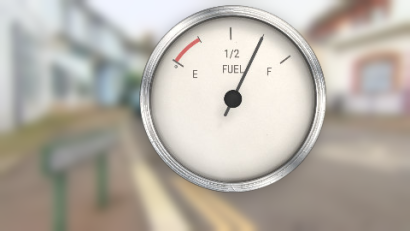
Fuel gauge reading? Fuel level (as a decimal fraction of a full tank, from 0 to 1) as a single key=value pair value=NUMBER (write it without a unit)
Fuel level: value=0.75
